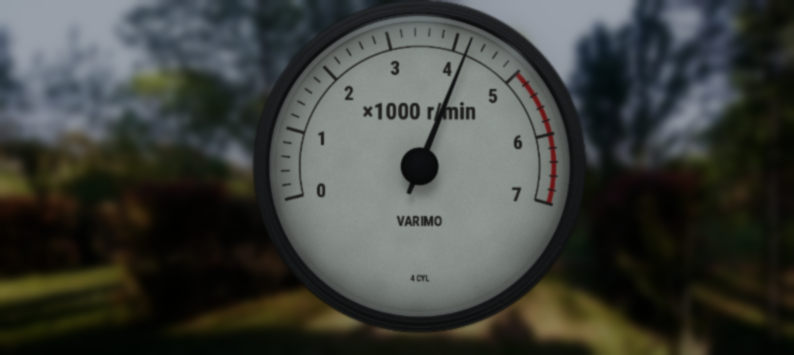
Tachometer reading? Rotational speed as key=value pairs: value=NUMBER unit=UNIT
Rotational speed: value=4200 unit=rpm
